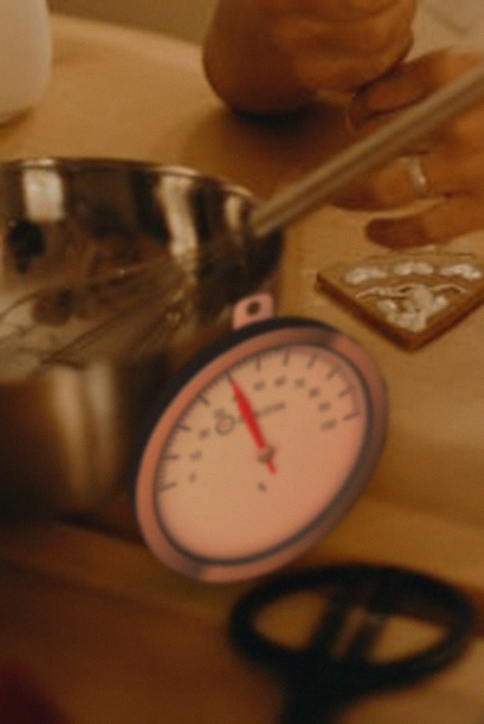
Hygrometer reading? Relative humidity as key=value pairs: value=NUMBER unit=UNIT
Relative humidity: value=40 unit=%
